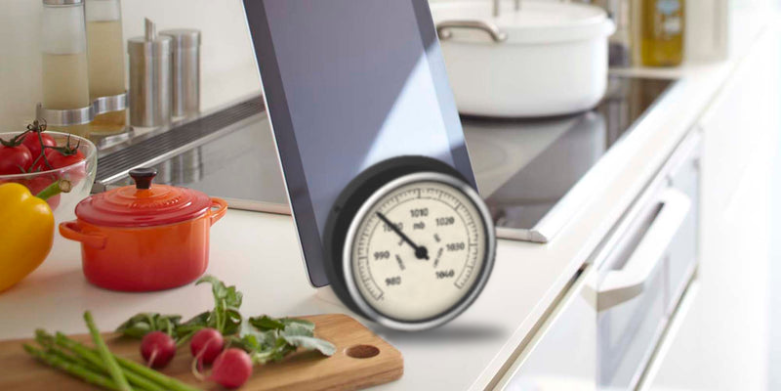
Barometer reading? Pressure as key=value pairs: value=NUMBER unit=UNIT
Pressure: value=1000 unit=mbar
